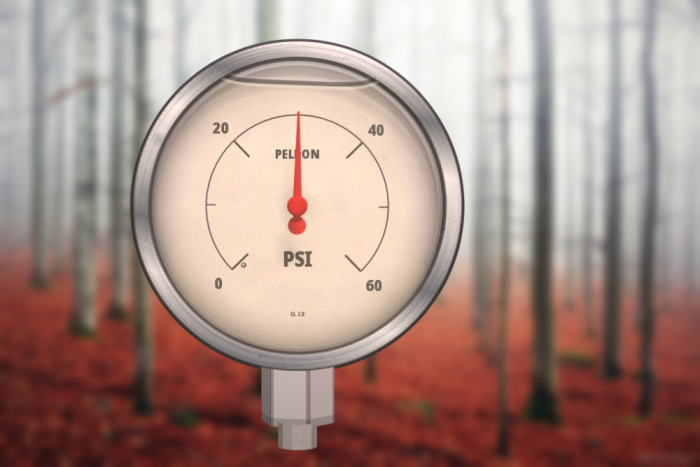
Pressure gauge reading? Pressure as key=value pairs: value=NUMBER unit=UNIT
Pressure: value=30 unit=psi
